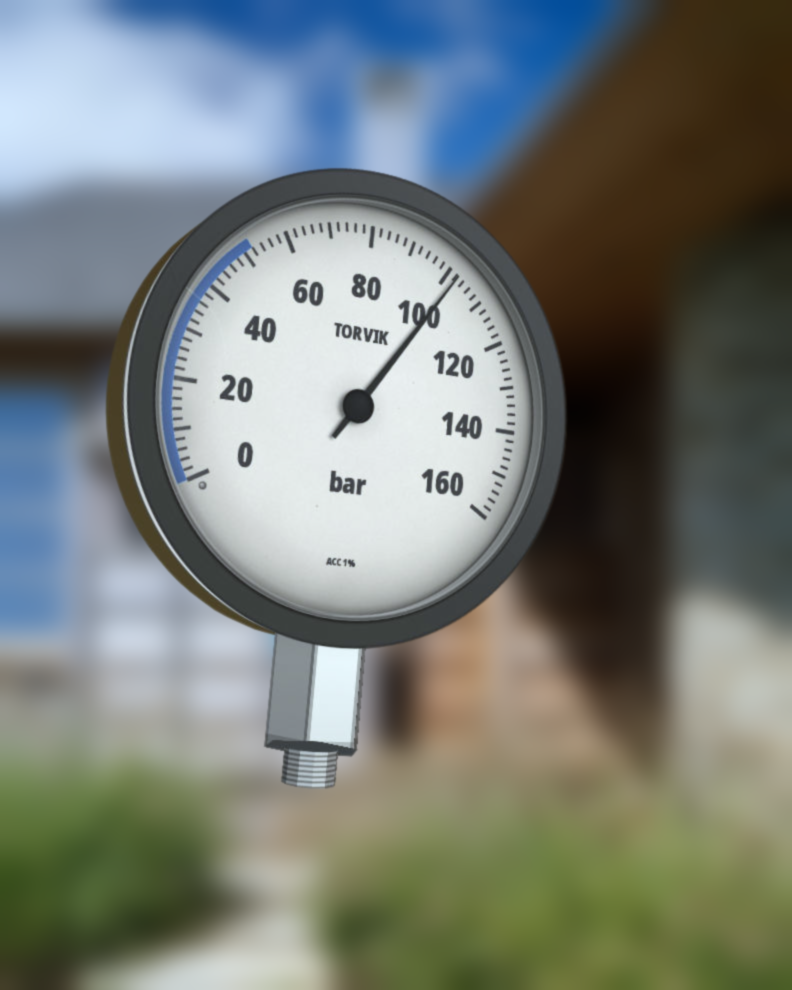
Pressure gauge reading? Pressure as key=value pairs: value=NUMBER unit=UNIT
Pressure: value=102 unit=bar
